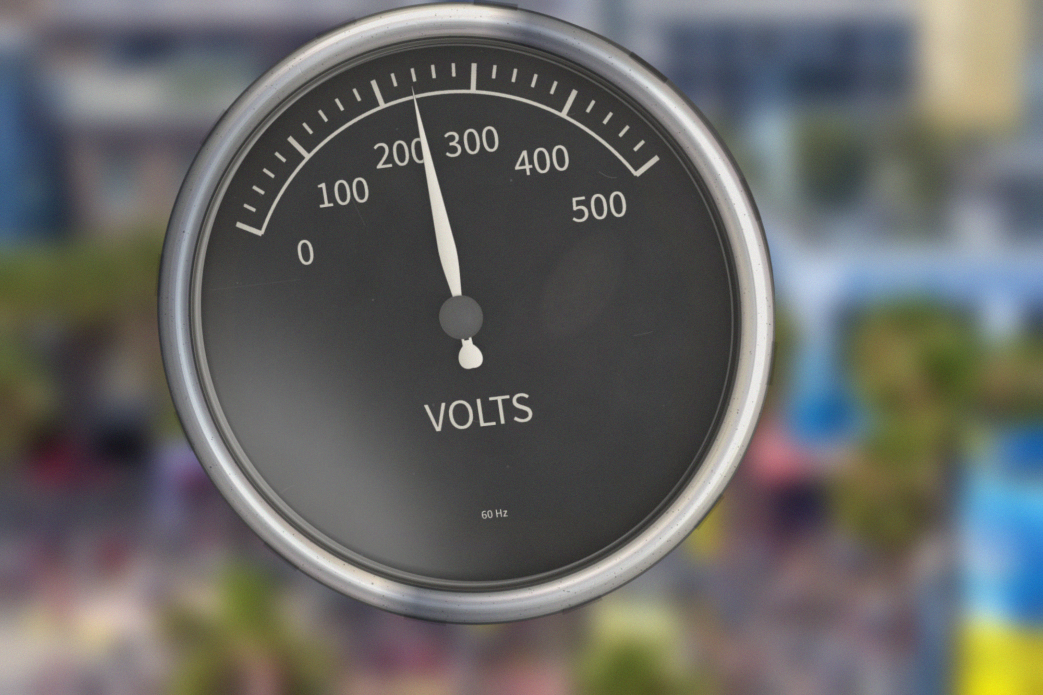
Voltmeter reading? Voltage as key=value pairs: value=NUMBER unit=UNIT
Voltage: value=240 unit=V
